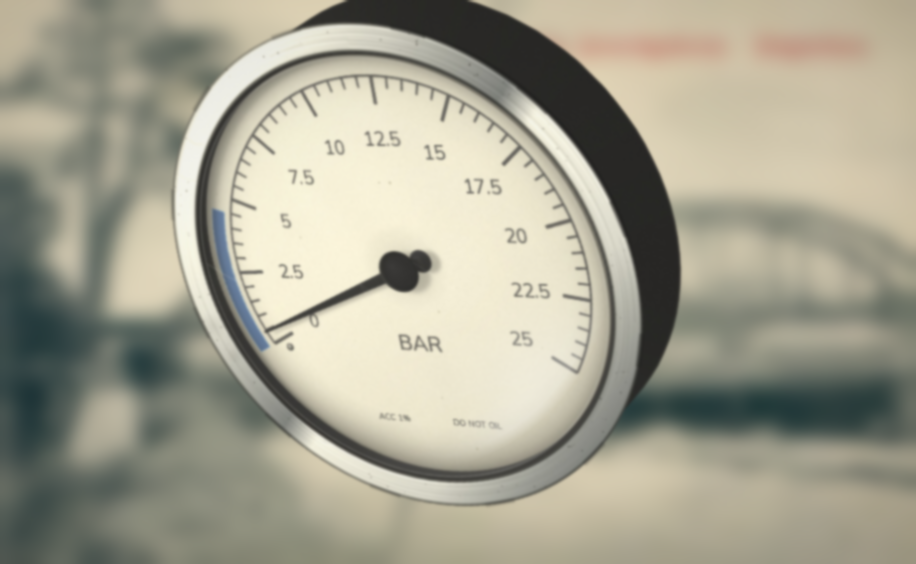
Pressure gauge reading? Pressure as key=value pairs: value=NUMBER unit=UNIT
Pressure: value=0.5 unit=bar
